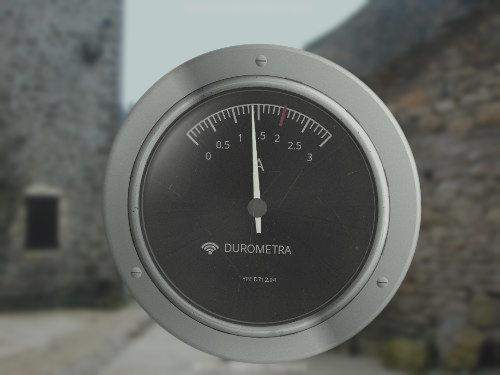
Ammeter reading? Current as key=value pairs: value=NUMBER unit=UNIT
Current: value=1.4 unit=A
